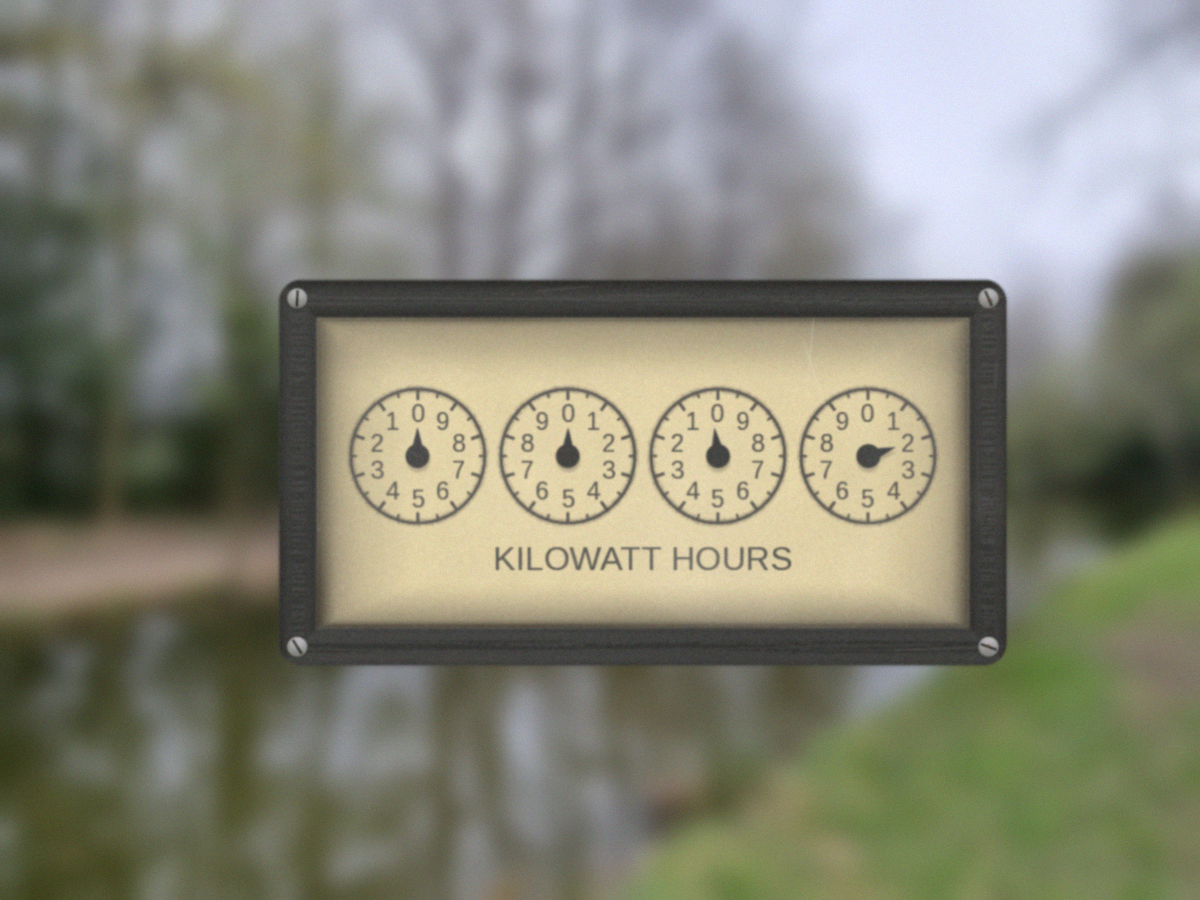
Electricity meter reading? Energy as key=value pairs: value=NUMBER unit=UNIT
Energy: value=2 unit=kWh
